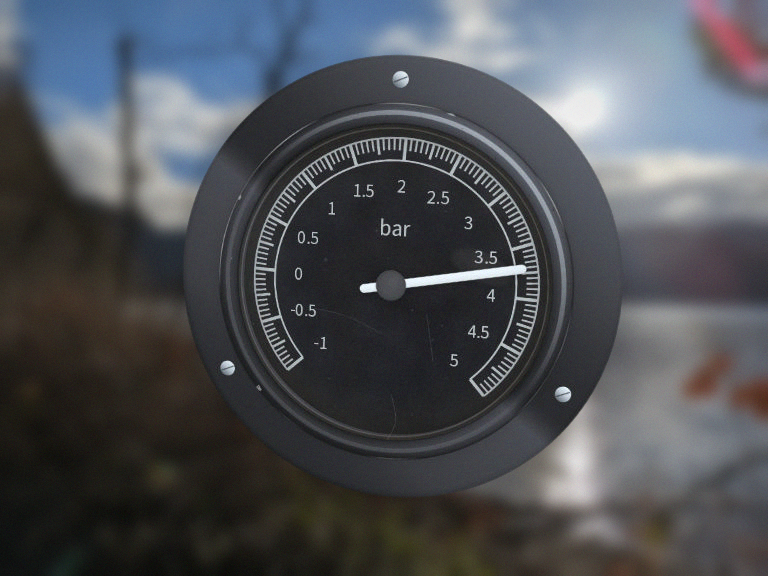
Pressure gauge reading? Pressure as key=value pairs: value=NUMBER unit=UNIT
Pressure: value=3.7 unit=bar
